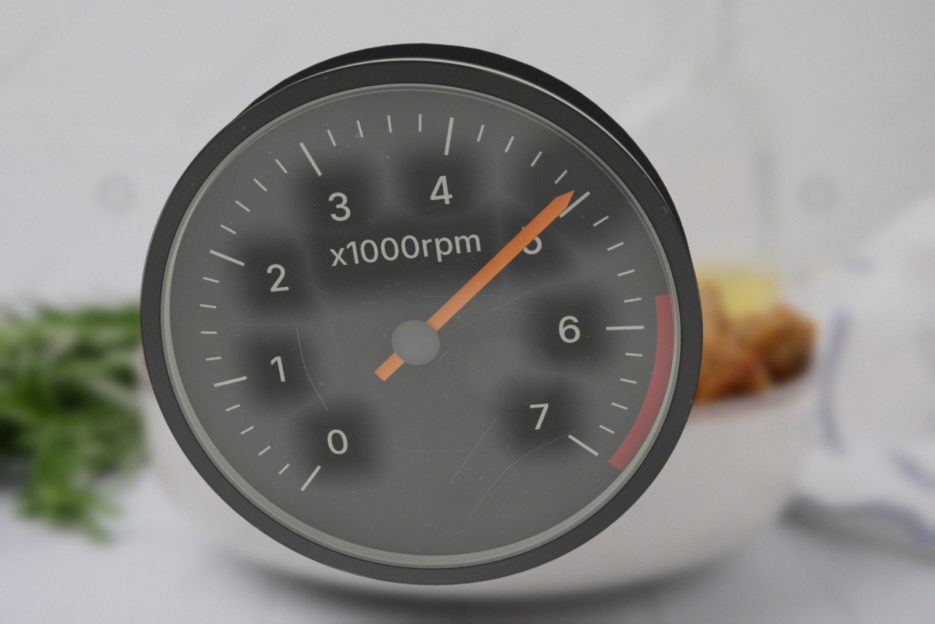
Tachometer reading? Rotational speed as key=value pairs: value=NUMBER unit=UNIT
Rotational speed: value=4900 unit=rpm
